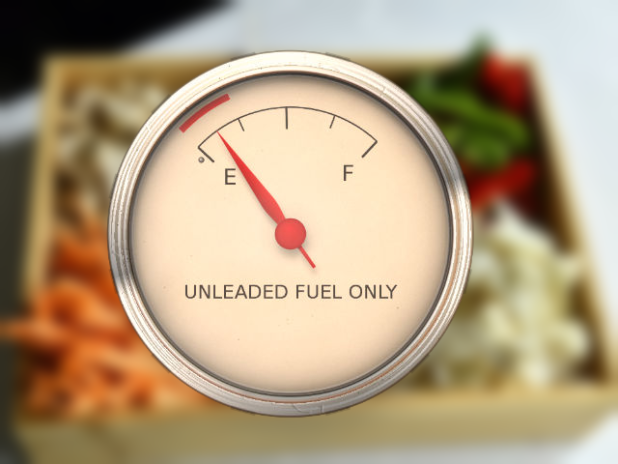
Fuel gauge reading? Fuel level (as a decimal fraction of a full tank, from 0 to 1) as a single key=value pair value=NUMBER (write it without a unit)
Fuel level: value=0.125
